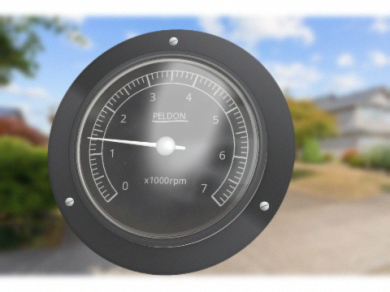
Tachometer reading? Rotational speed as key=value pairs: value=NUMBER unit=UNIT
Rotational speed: value=1300 unit=rpm
